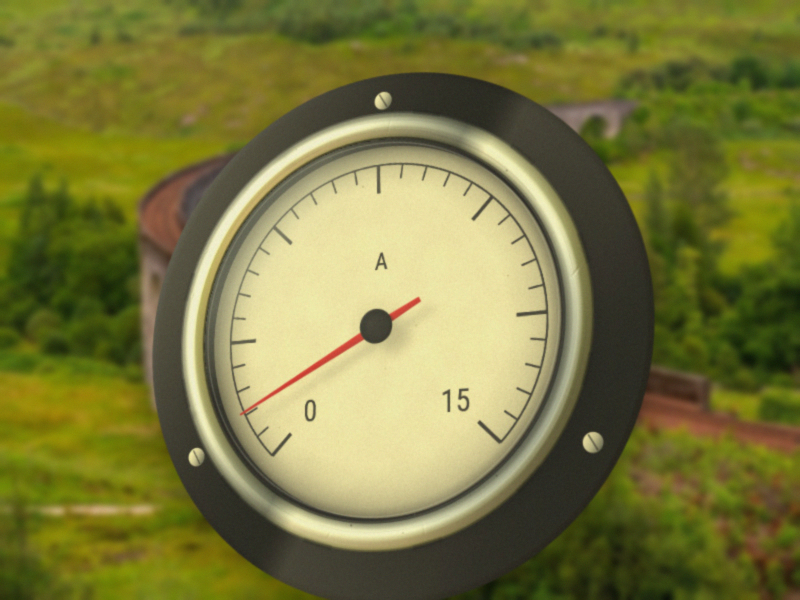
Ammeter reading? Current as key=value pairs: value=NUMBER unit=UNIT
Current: value=1 unit=A
